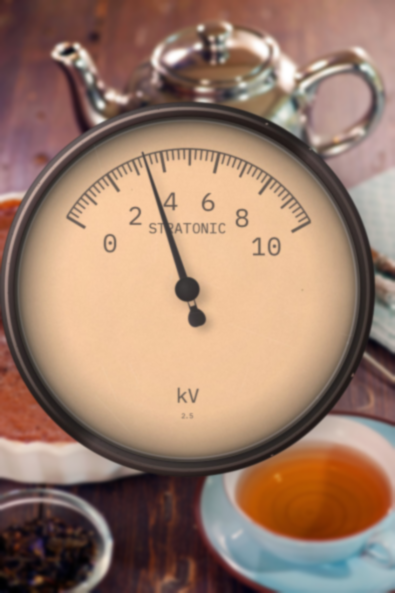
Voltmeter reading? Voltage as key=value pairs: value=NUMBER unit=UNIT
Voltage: value=3.4 unit=kV
